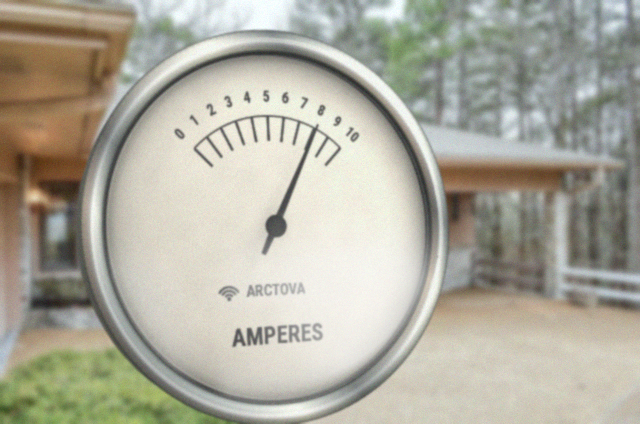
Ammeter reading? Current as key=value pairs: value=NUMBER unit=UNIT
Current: value=8 unit=A
